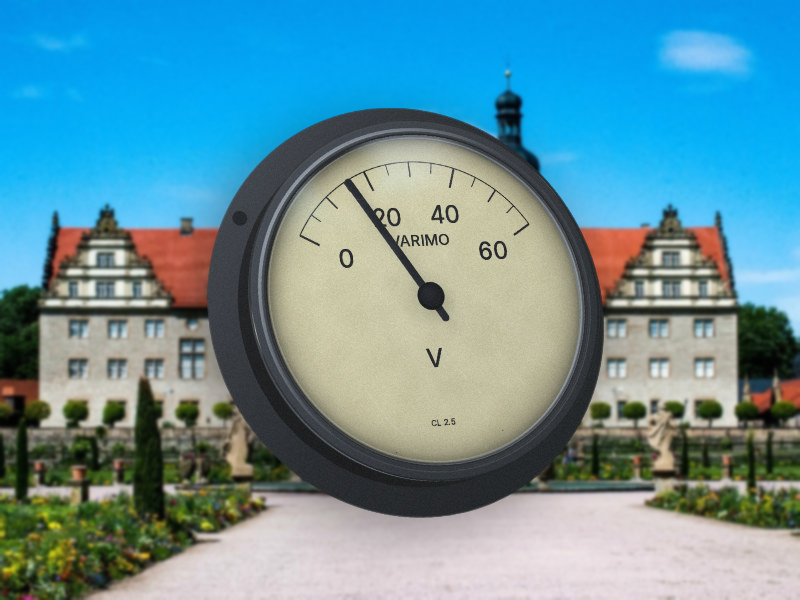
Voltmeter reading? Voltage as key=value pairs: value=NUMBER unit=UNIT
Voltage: value=15 unit=V
